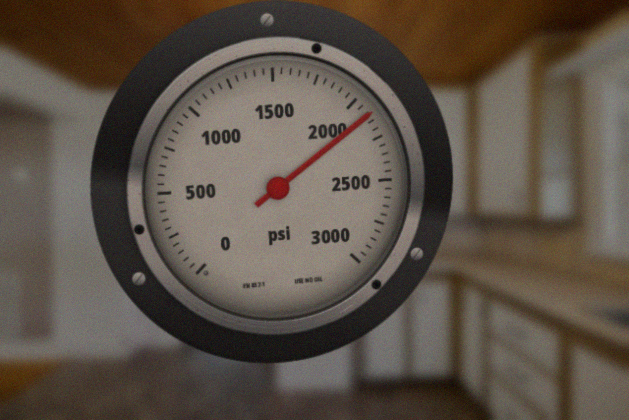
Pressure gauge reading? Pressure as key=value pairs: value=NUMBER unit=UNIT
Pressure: value=2100 unit=psi
